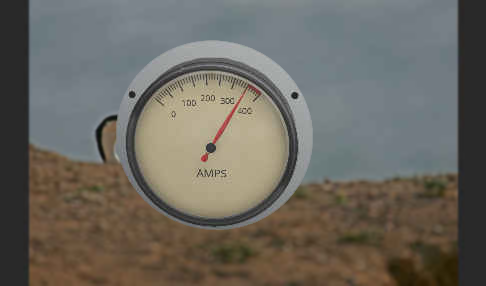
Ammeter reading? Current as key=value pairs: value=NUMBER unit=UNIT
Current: value=350 unit=A
